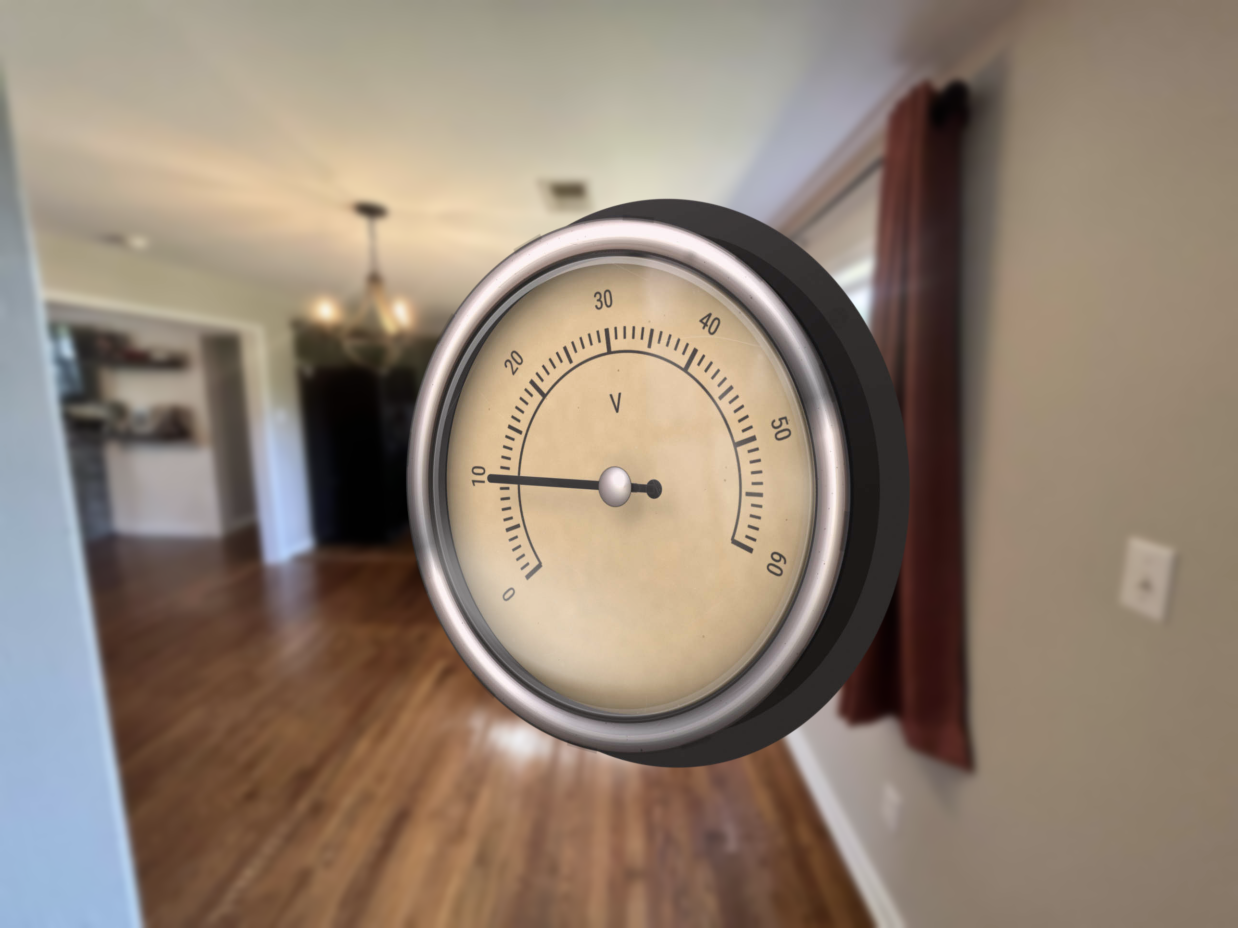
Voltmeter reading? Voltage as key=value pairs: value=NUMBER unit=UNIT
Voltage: value=10 unit=V
